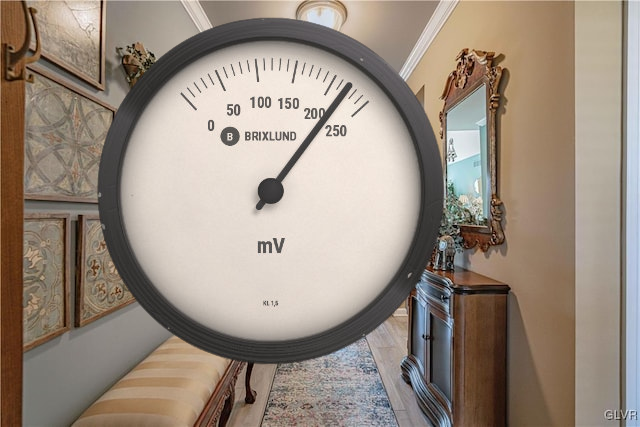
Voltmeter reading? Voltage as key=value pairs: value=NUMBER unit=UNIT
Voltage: value=220 unit=mV
